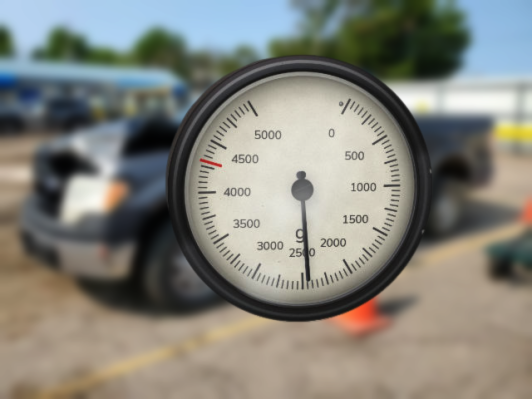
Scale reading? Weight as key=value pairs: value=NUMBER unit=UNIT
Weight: value=2450 unit=g
